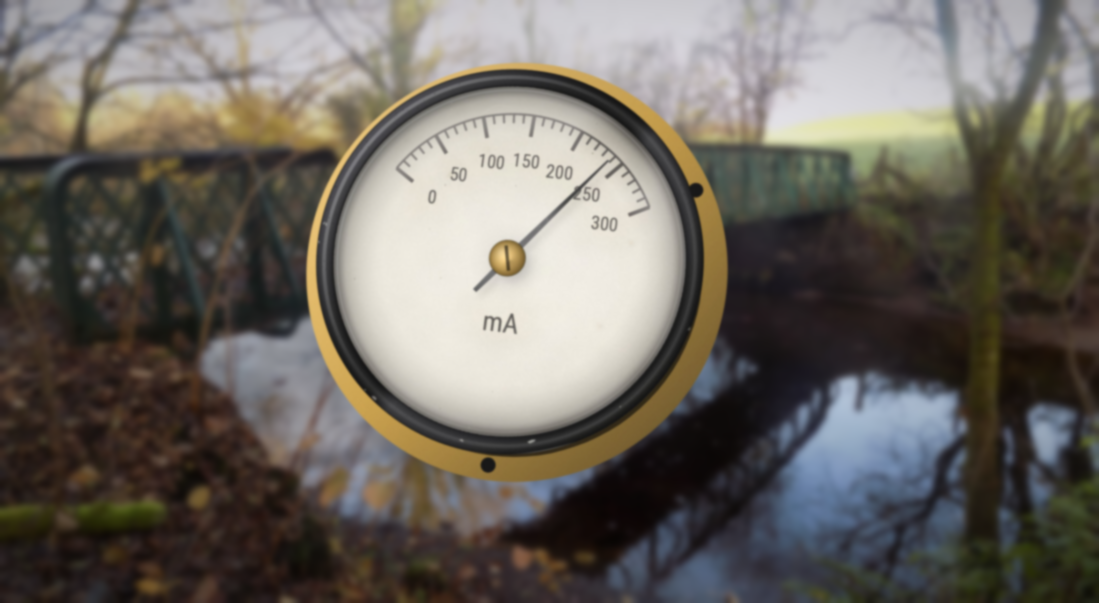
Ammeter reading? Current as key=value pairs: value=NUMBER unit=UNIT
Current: value=240 unit=mA
